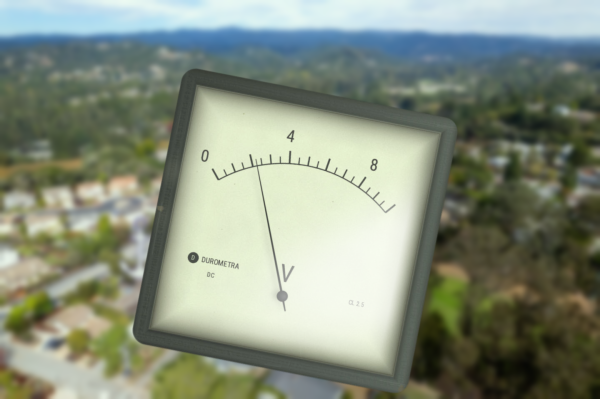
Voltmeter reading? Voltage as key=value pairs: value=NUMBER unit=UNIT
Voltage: value=2.25 unit=V
